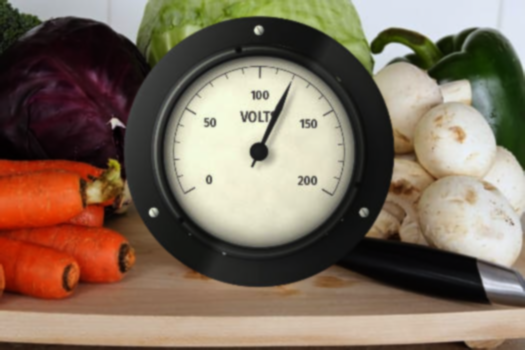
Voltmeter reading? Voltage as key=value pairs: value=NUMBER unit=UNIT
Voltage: value=120 unit=V
